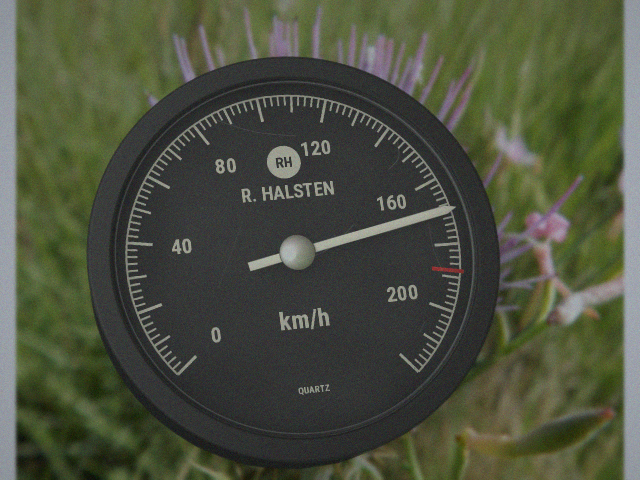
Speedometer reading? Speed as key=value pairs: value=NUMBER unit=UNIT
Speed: value=170 unit=km/h
